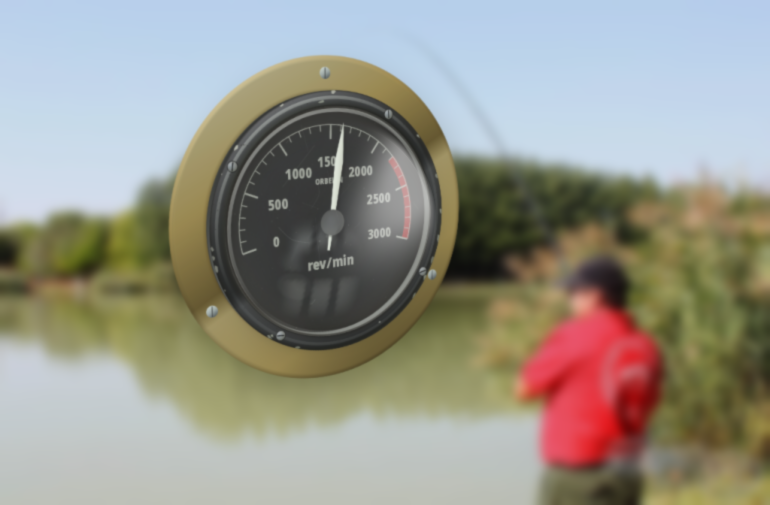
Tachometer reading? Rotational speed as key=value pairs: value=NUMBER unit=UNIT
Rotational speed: value=1600 unit=rpm
